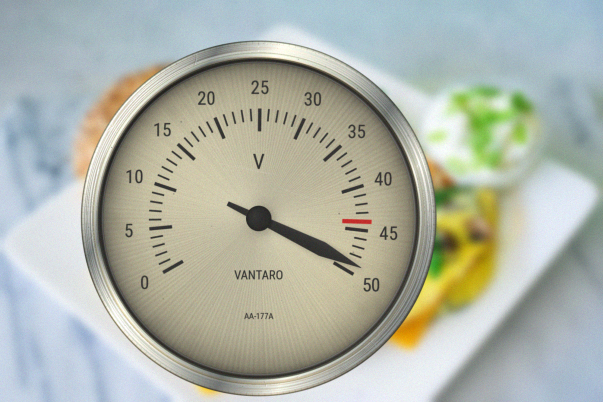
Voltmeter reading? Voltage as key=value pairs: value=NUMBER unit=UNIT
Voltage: value=49 unit=V
